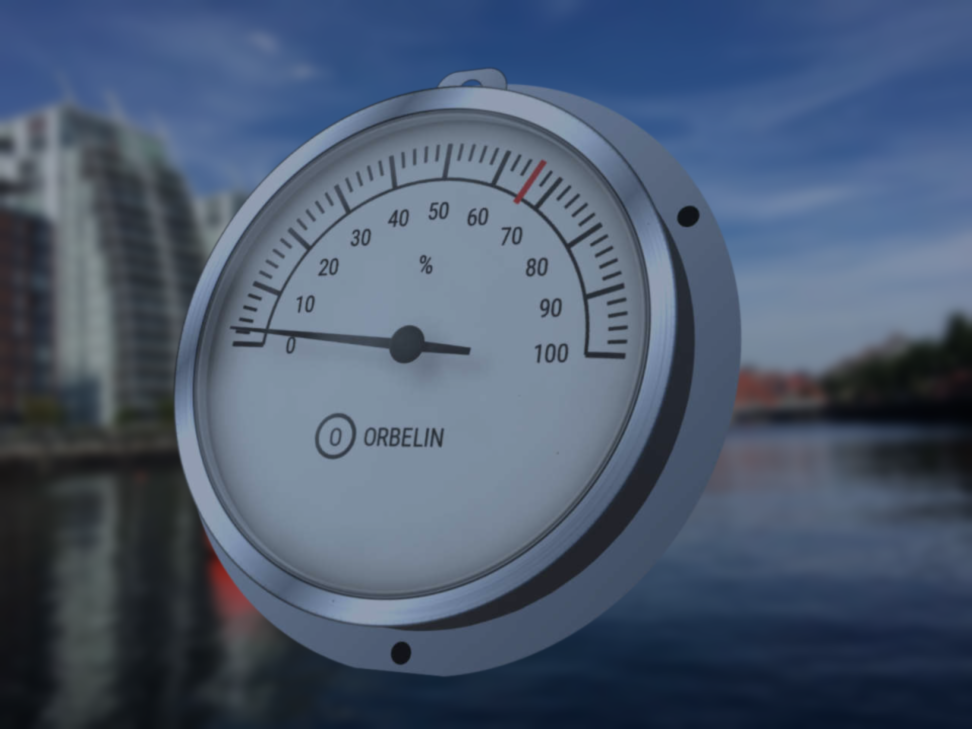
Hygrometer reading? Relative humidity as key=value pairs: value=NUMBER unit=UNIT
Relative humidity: value=2 unit=%
